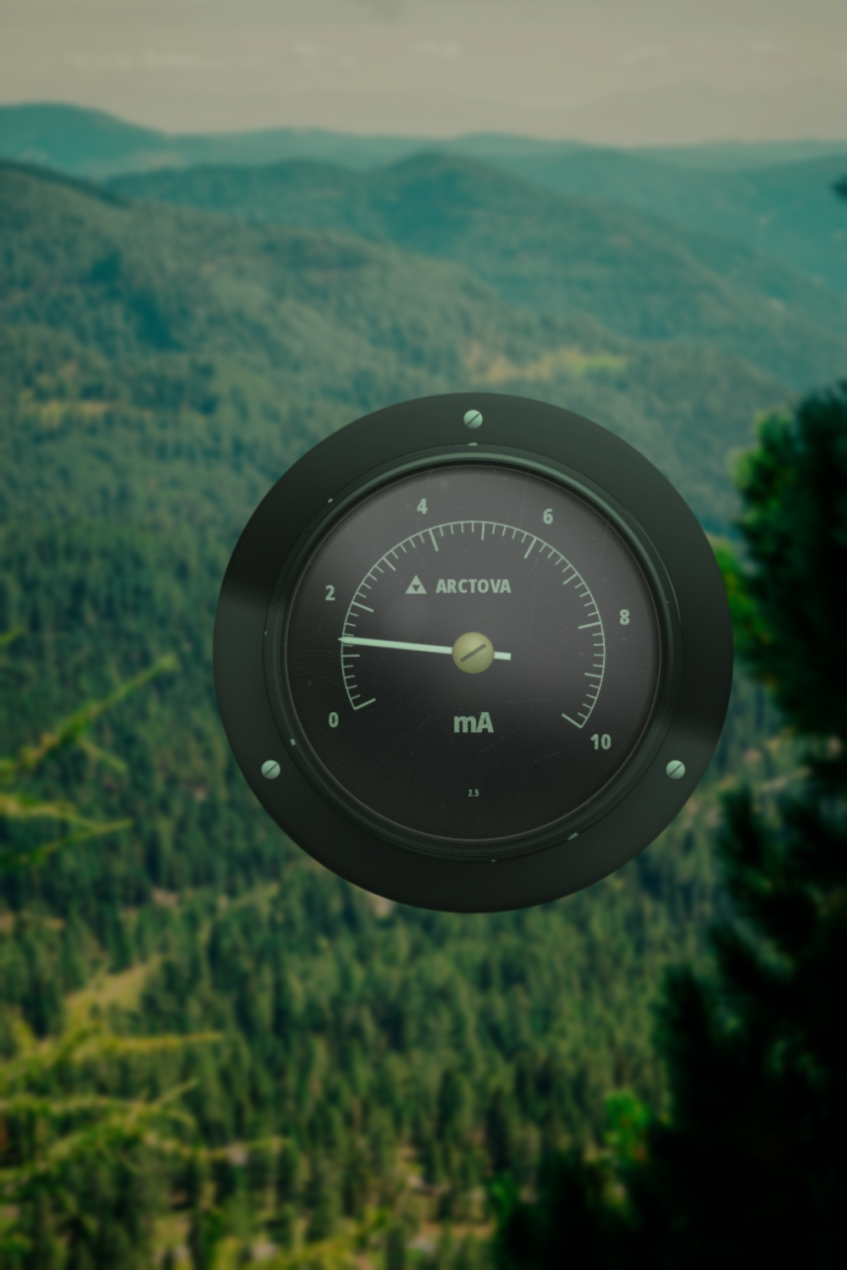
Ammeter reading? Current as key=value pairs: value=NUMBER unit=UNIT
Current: value=1.3 unit=mA
